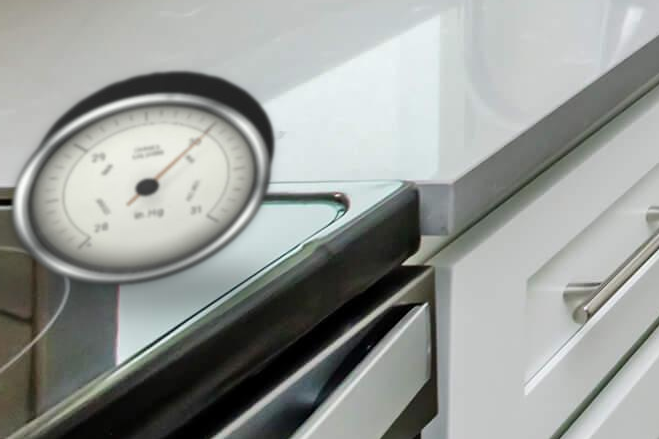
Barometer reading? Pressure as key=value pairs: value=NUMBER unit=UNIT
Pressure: value=30 unit=inHg
